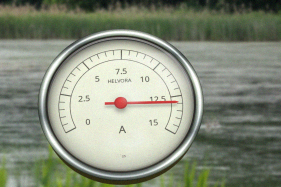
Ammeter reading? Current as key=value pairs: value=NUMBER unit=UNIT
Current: value=13 unit=A
